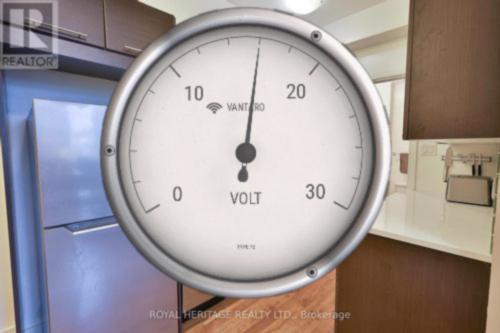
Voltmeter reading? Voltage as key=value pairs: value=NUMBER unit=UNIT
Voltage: value=16 unit=V
